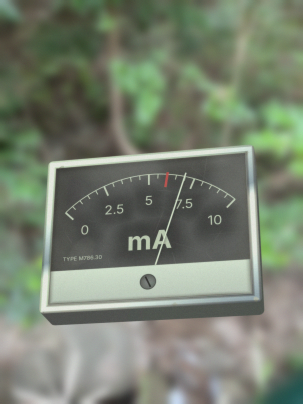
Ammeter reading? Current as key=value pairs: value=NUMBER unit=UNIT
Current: value=7 unit=mA
